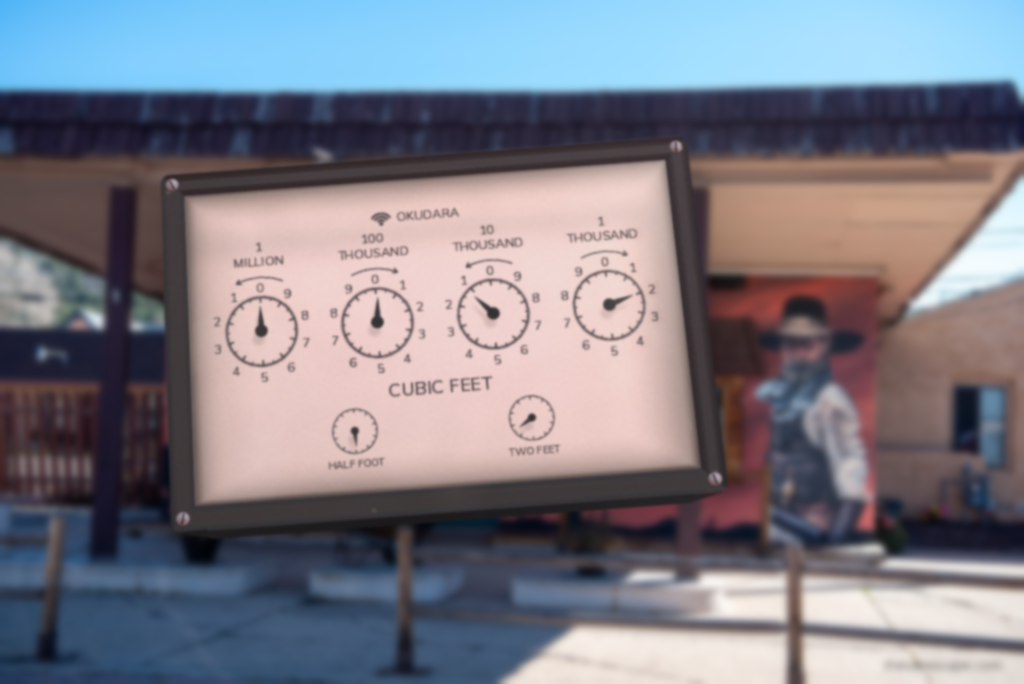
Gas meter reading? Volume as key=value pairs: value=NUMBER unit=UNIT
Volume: value=1200 unit=ft³
